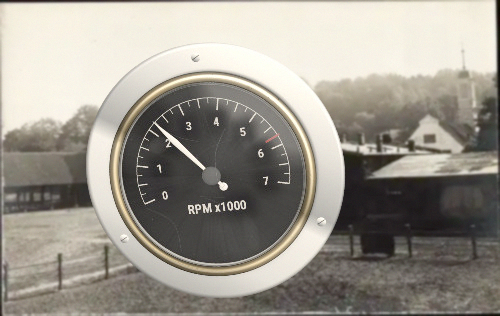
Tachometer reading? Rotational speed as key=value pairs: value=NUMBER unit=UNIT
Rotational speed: value=2250 unit=rpm
